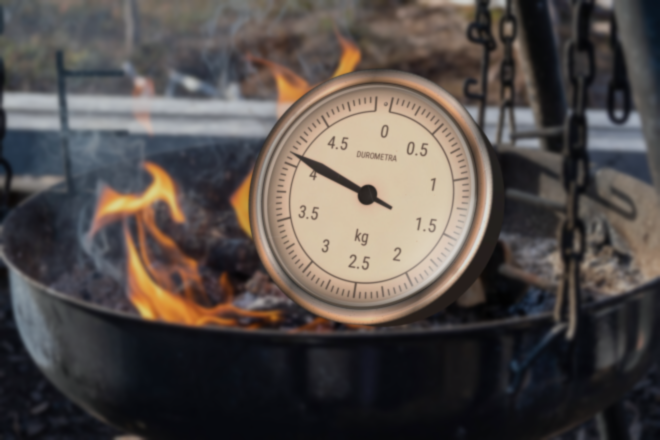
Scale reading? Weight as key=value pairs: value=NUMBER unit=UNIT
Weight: value=4.1 unit=kg
